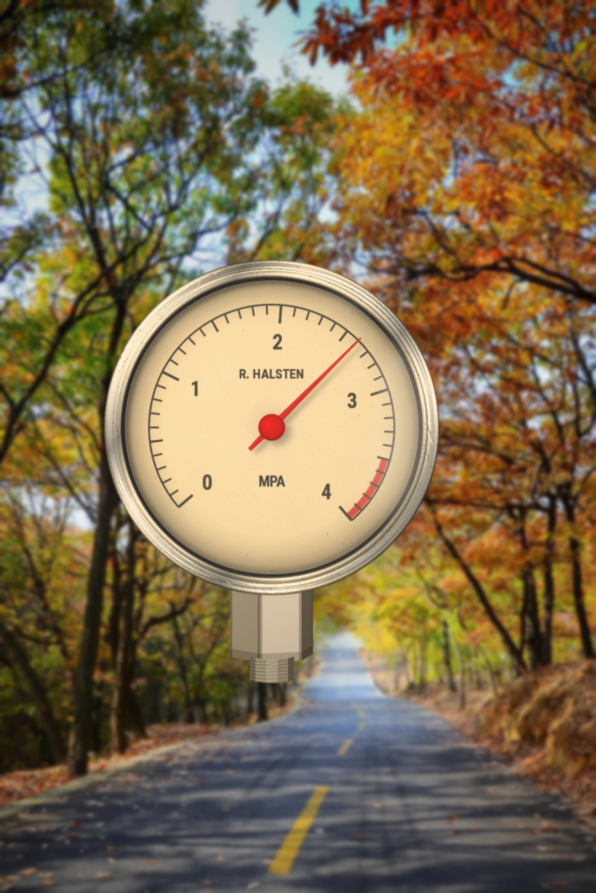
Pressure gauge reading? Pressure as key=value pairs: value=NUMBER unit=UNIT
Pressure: value=2.6 unit=MPa
